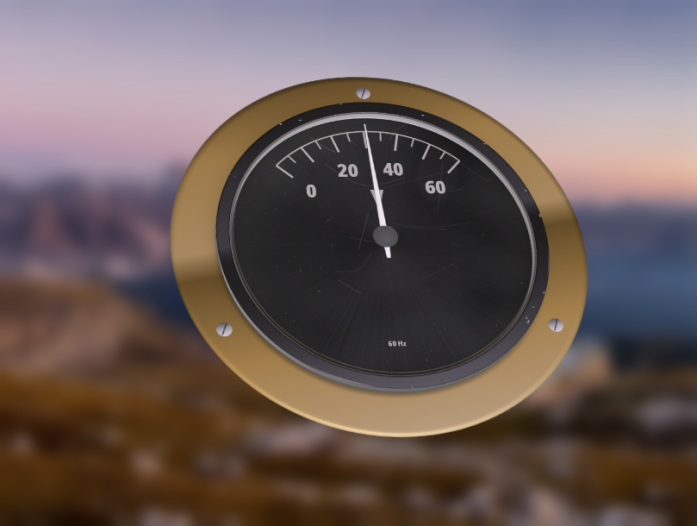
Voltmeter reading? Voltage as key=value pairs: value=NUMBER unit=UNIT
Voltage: value=30 unit=V
